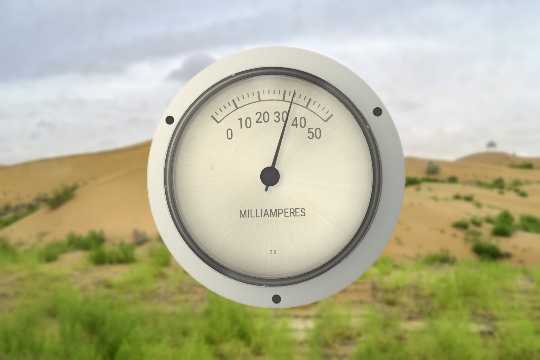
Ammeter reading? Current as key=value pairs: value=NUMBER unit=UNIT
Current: value=34 unit=mA
